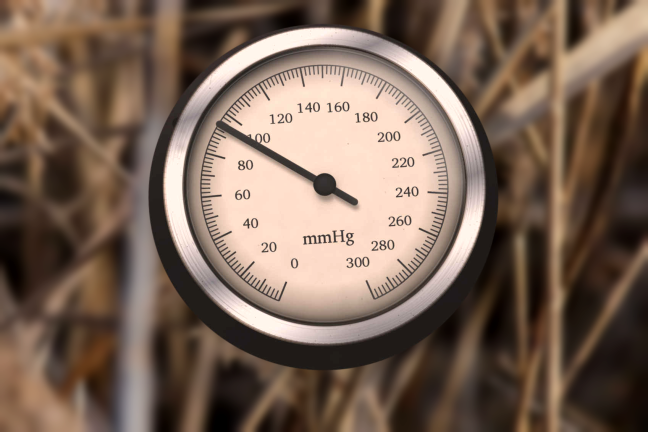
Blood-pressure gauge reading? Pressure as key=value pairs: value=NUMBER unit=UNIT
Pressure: value=94 unit=mmHg
